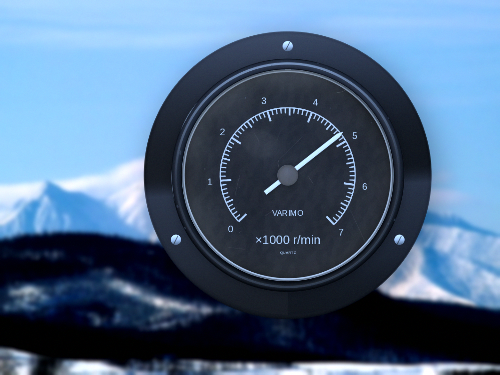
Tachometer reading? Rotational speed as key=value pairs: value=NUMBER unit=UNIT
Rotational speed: value=4800 unit=rpm
